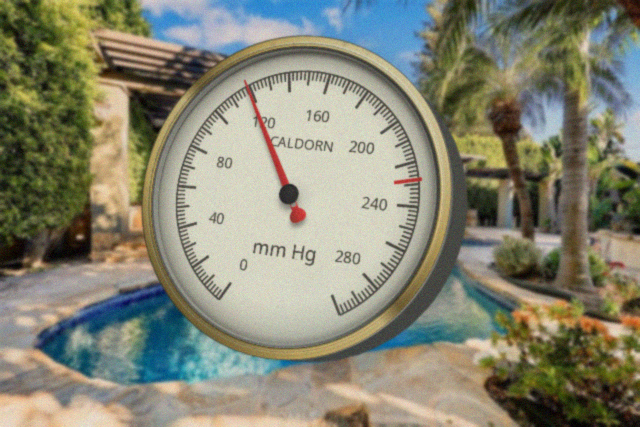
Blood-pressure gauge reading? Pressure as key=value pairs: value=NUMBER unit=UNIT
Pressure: value=120 unit=mmHg
